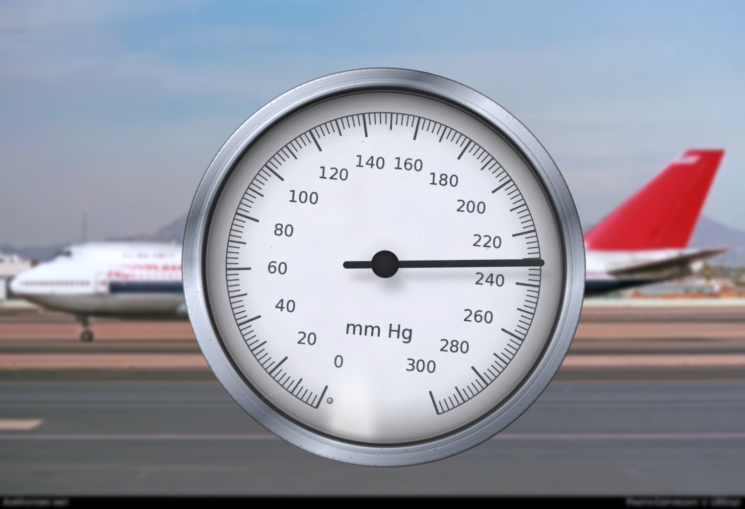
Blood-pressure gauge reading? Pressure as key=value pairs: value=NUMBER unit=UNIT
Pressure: value=232 unit=mmHg
